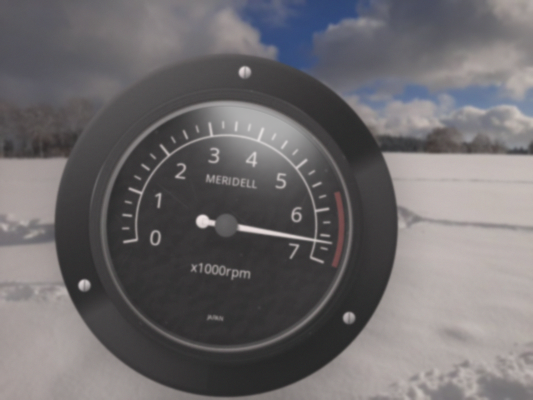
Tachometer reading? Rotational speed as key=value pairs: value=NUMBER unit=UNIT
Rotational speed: value=6625 unit=rpm
